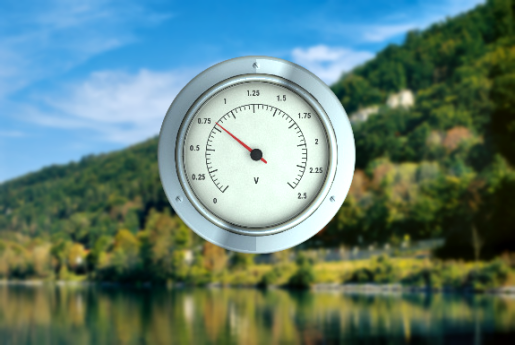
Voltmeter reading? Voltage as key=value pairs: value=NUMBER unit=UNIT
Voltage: value=0.8 unit=V
